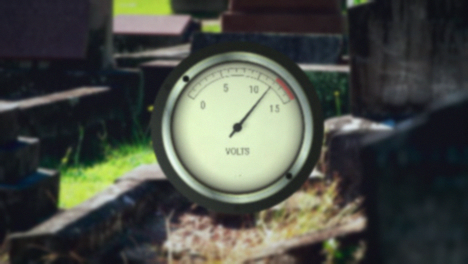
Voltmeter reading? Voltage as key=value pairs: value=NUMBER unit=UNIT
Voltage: value=12 unit=V
